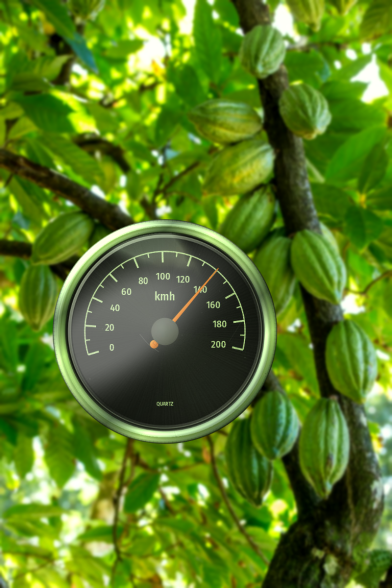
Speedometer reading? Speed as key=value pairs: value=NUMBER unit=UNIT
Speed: value=140 unit=km/h
